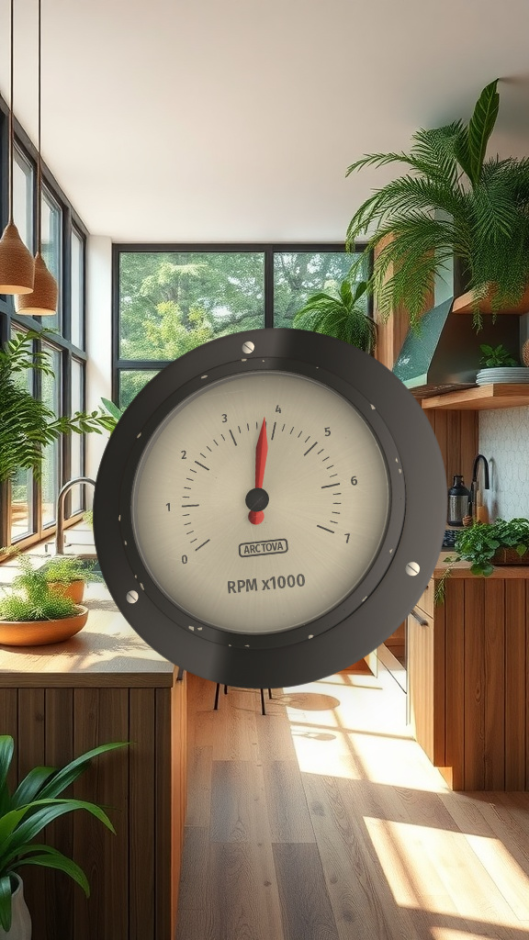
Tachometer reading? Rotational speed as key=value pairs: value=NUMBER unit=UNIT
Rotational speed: value=3800 unit=rpm
